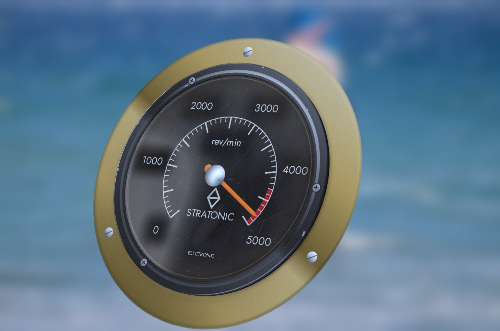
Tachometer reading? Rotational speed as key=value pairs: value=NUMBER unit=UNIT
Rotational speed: value=4800 unit=rpm
